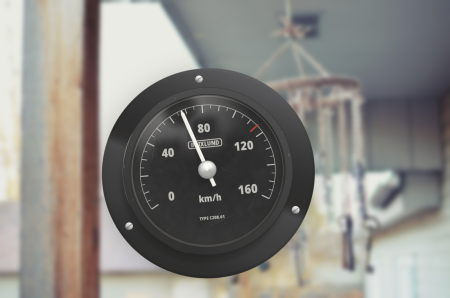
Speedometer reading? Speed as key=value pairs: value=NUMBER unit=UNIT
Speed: value=67.5 unit=km/h
